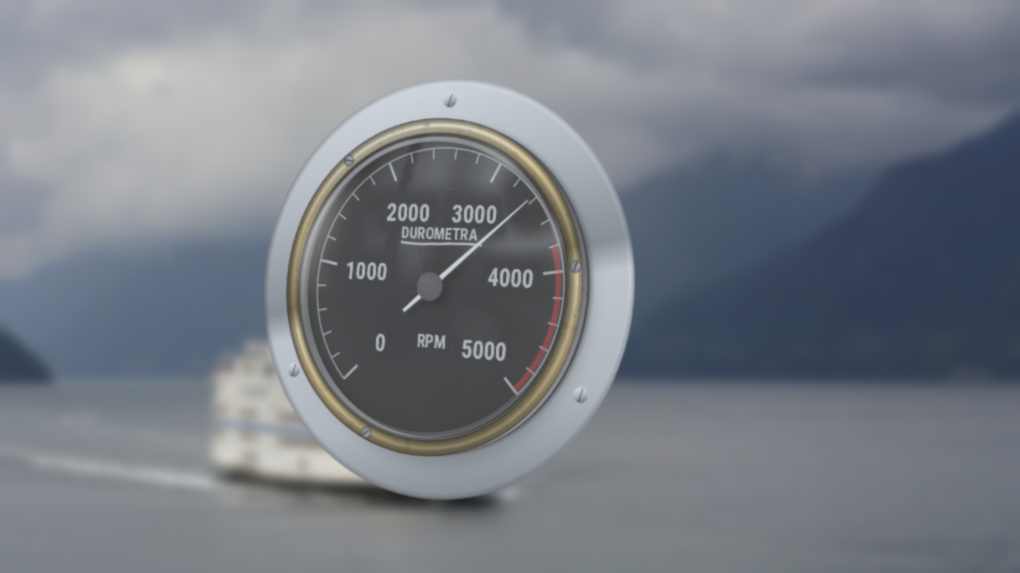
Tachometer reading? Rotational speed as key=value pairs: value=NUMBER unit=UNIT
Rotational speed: value=3400 unit=rpm
